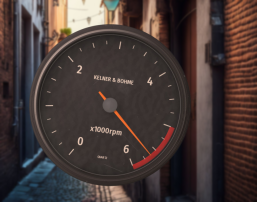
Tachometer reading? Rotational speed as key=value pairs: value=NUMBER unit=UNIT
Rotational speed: value=5625 unit=rpm
